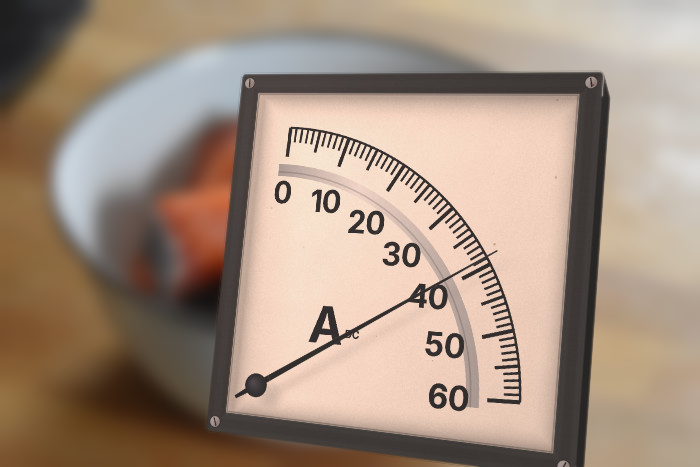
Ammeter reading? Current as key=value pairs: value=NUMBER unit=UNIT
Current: value=39 unit=A
